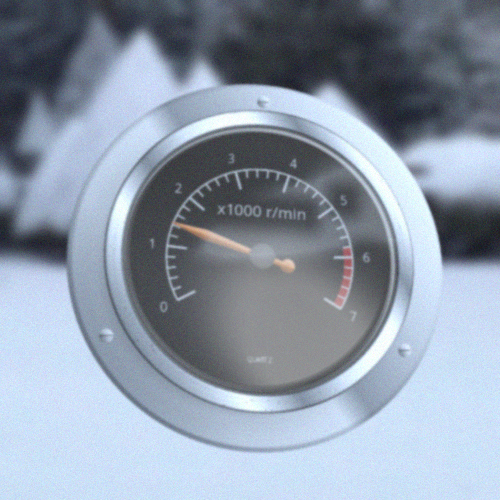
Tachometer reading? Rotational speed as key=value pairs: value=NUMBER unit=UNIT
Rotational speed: value=1400 unit=rpm
